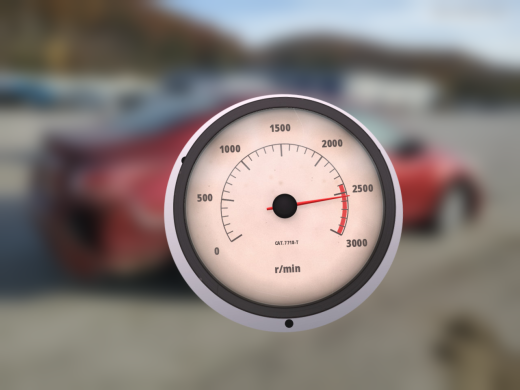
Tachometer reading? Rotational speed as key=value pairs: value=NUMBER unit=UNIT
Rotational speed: value=2550 unit=rpm
